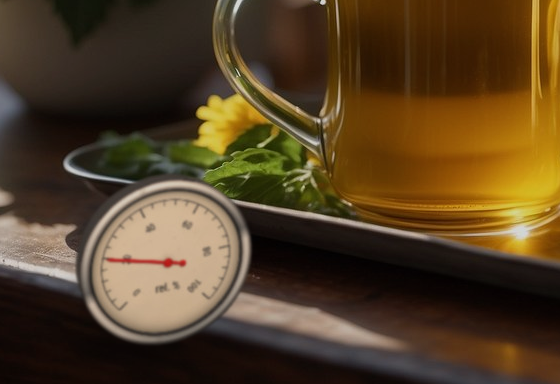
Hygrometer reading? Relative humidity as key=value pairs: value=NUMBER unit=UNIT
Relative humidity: value=20 unit=%
